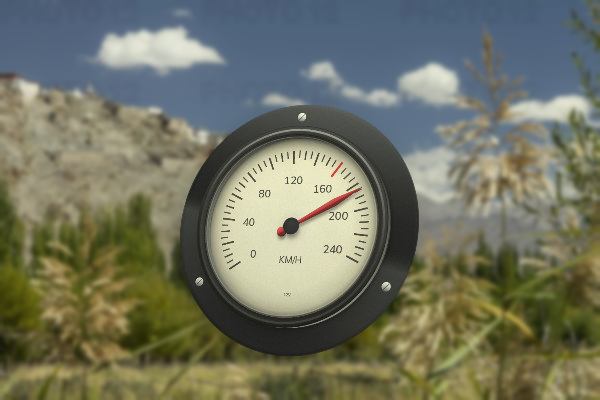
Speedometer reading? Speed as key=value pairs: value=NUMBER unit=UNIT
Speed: value=185 unit=km/h
